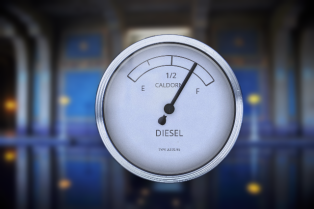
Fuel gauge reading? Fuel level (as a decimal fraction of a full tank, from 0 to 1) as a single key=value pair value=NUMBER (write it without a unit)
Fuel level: value=0.75
